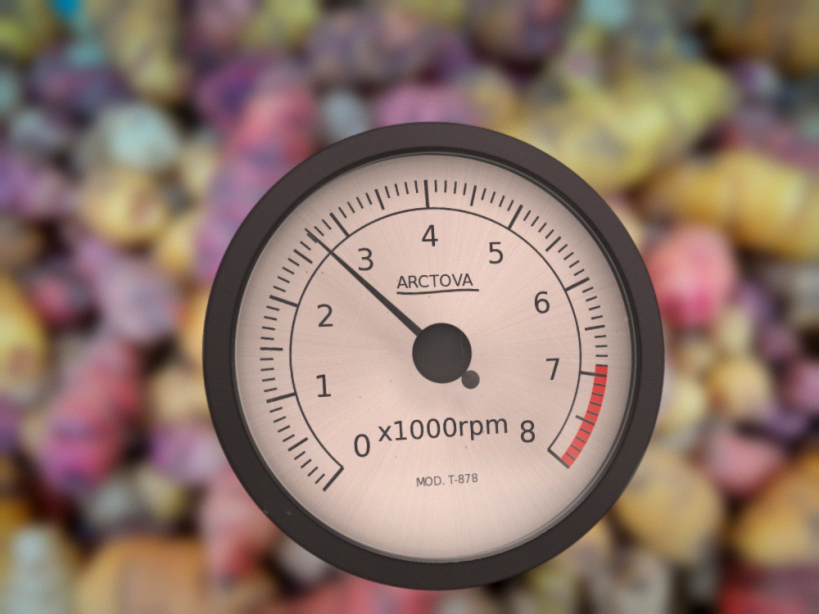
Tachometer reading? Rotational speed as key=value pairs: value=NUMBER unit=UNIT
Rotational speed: value=2700 unit=rpm
